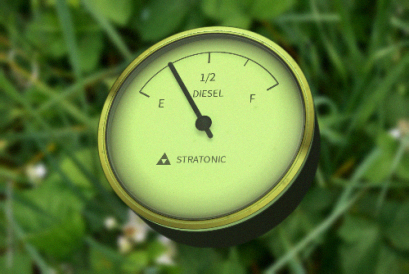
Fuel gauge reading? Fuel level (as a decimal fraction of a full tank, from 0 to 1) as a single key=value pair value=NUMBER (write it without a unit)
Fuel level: value=0.25
